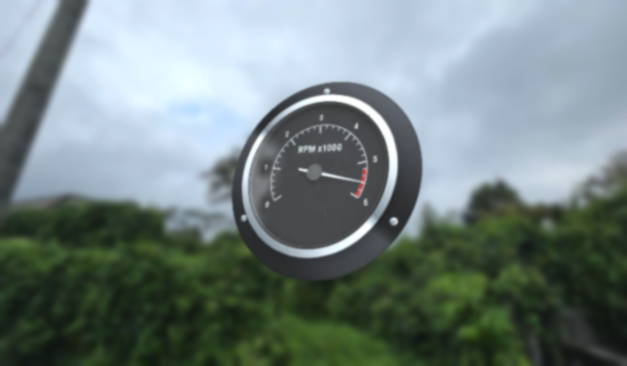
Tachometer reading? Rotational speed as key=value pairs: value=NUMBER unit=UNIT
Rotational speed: value=5600 unit=rpm
